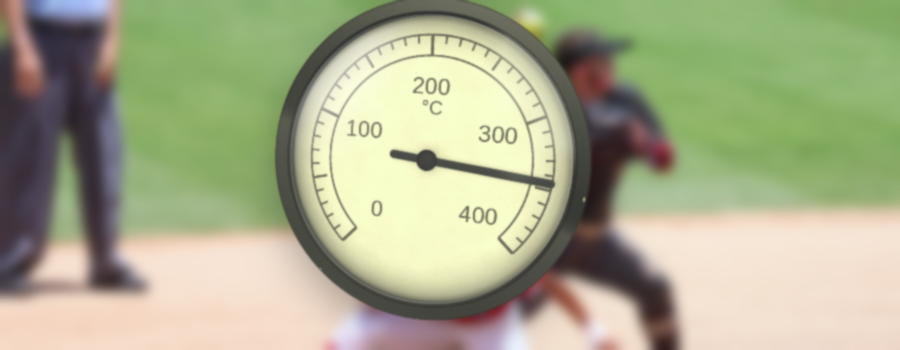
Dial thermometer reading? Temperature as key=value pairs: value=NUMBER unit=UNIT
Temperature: value=345 unit=°C
